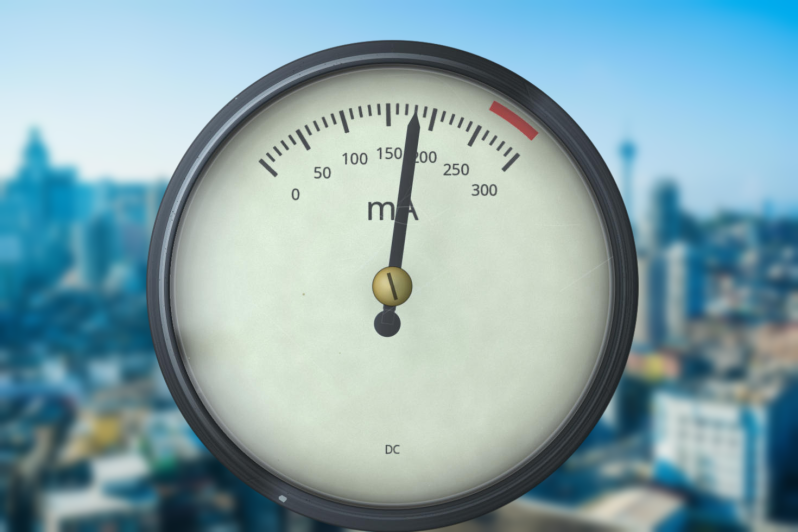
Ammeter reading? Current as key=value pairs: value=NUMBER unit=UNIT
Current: value=180 unit=mA
